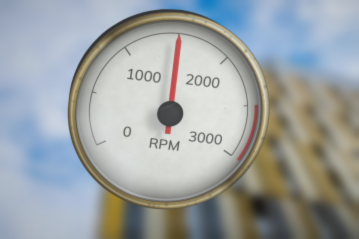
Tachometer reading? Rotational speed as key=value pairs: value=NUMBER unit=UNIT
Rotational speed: value=1500 unit=rpm
